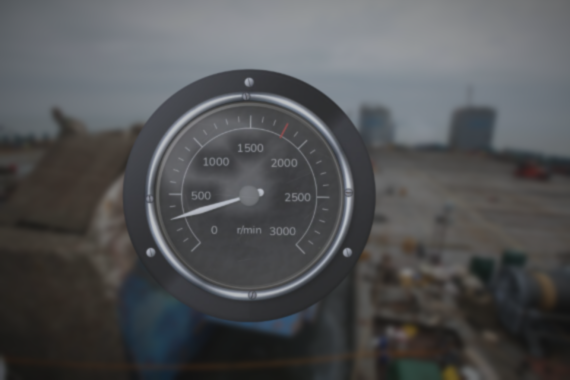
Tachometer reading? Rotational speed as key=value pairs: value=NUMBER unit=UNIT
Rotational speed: value=300 unit=rpm
